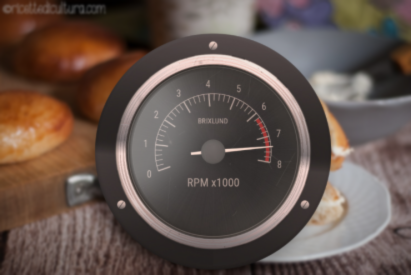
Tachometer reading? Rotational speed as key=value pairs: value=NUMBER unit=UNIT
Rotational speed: value=7400 unit=rpm
